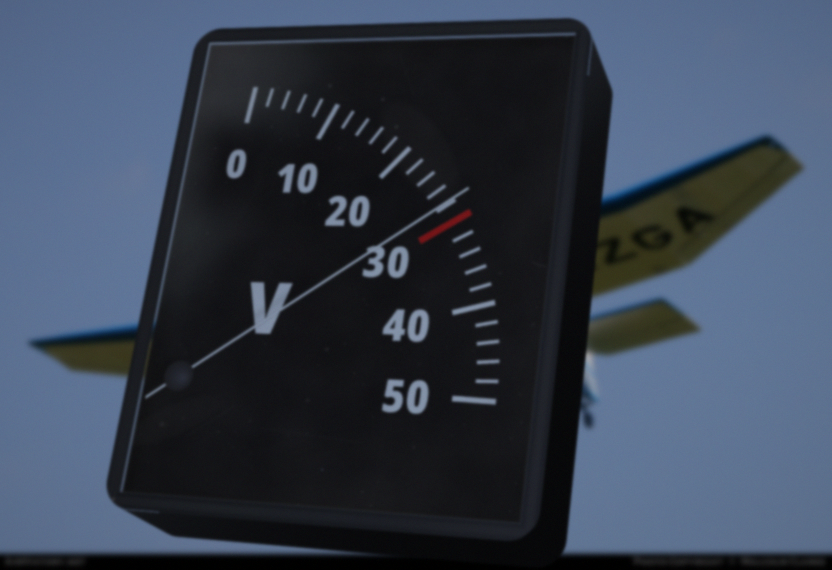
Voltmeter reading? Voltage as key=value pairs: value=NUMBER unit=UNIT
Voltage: value=28 unit=V
